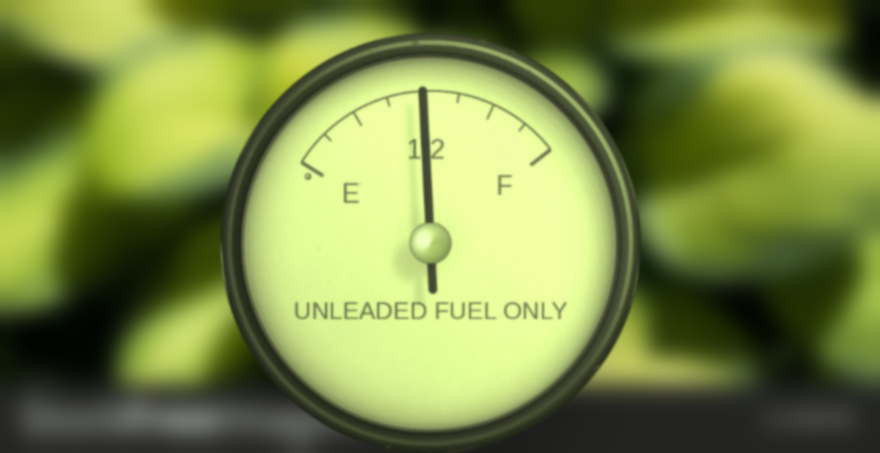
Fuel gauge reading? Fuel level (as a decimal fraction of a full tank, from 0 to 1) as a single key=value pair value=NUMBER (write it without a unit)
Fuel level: value=0.5
